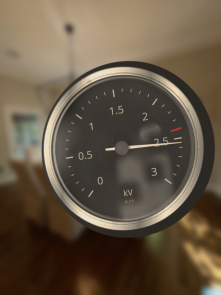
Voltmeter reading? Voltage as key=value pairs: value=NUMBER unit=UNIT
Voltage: value=2.55 unit=kV
